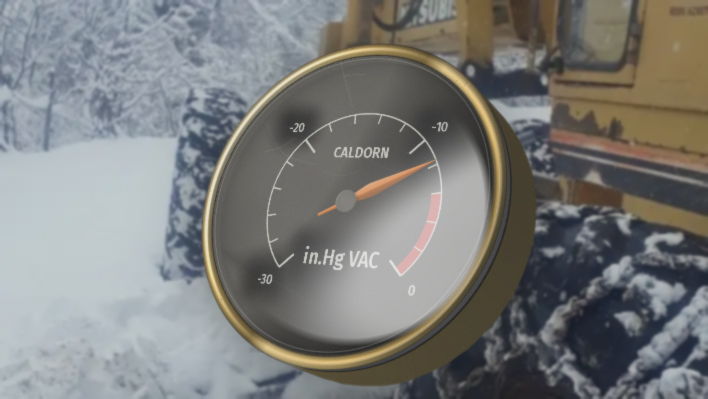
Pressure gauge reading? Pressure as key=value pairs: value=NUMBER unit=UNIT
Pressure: value=-8 unit=inHg
